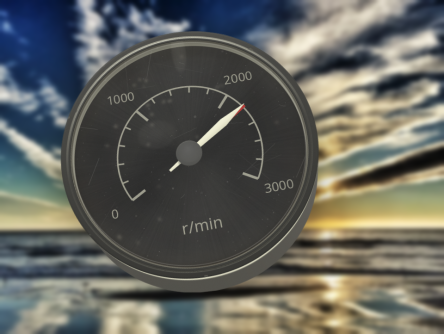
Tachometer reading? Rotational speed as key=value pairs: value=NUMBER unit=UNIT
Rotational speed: value=2200 unit=rpm
